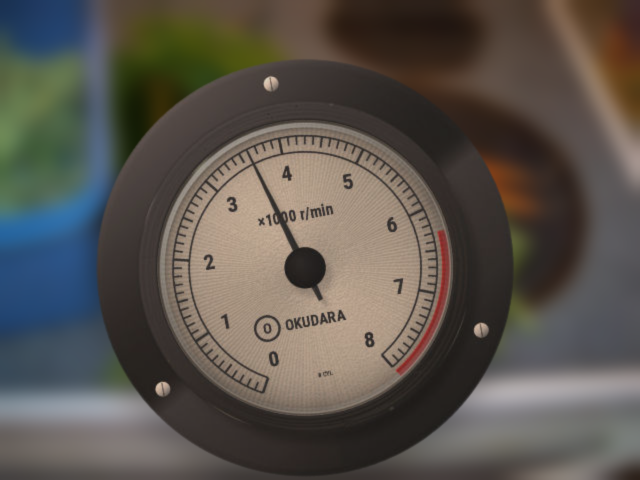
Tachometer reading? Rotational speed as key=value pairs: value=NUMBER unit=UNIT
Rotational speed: value=3600 unit=rpm
